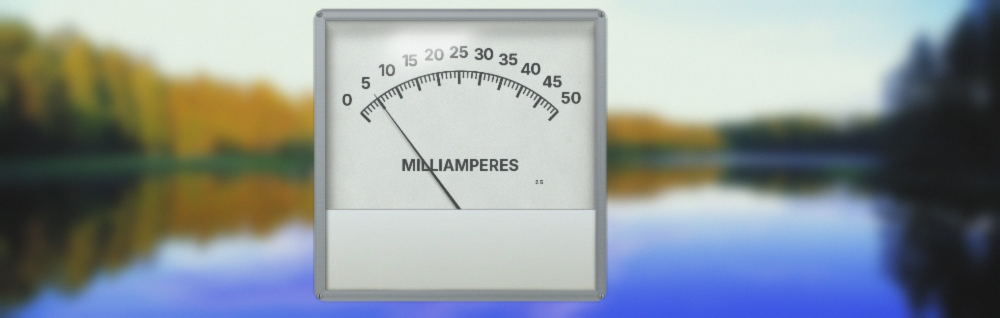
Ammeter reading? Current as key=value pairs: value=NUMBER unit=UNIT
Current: value=5 unit=mA
